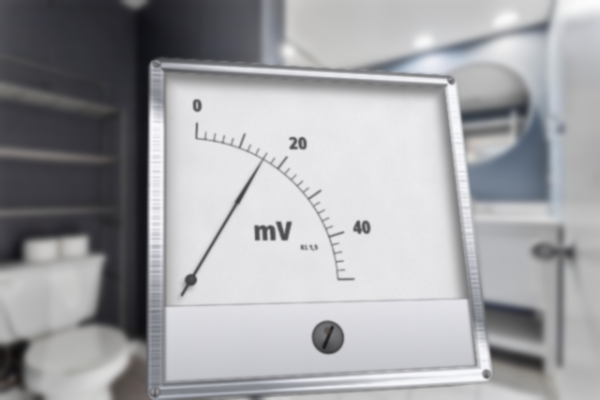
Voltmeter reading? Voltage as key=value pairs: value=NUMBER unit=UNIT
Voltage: value=16 unit=mV
